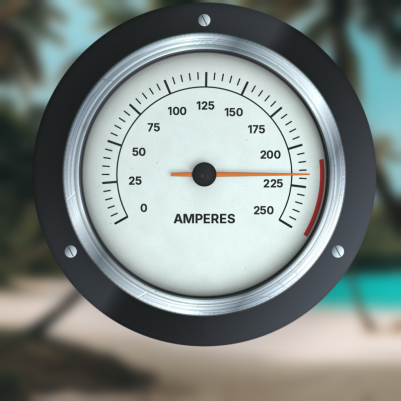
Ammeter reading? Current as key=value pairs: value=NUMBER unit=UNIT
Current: value=217.5 unit=A
